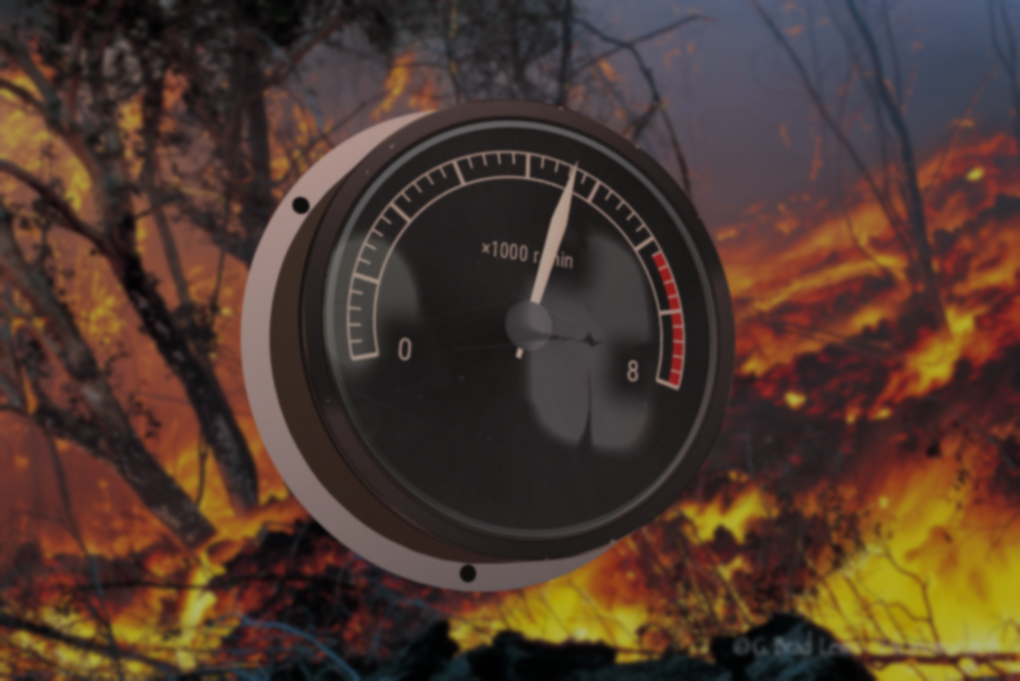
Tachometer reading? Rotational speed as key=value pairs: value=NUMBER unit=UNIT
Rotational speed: value=4600 unit=rpm
